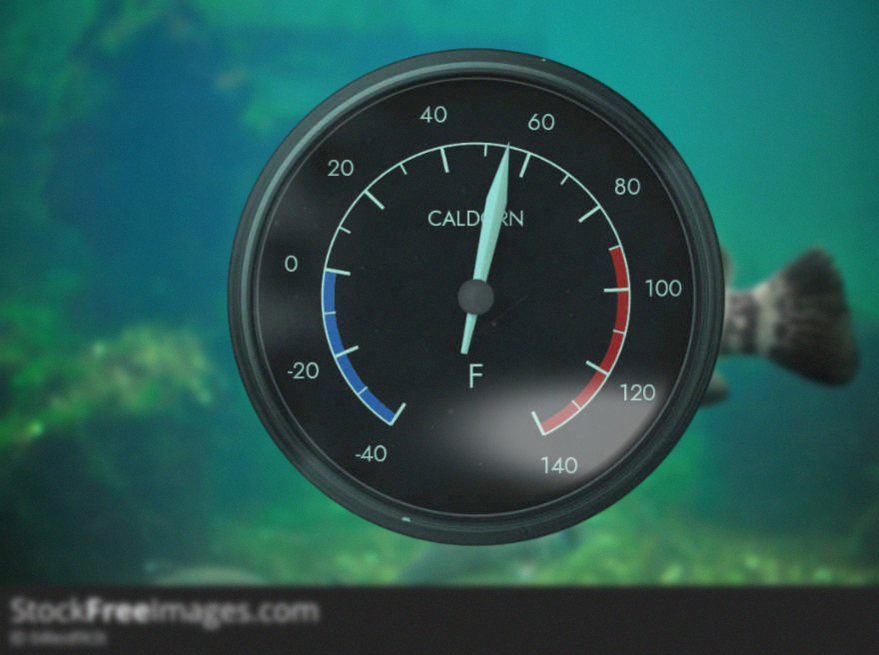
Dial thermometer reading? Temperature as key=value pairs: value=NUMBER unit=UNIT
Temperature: value=55 unit=°F
